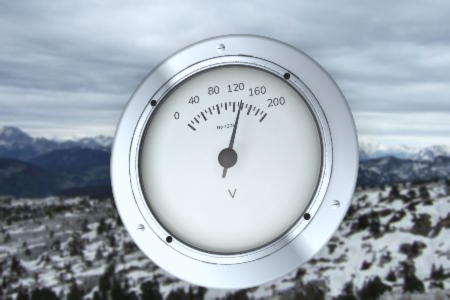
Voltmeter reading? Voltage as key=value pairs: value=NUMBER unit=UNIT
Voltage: value=140 unit=V
